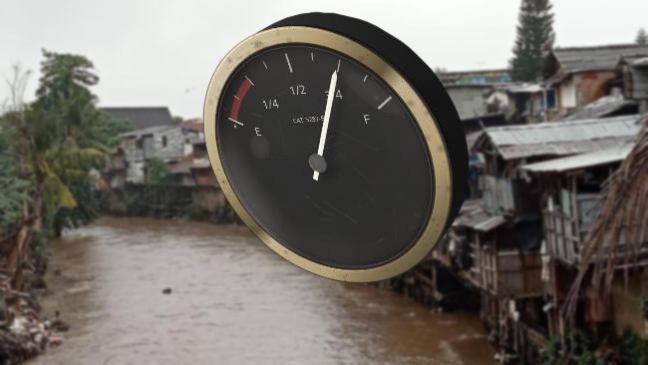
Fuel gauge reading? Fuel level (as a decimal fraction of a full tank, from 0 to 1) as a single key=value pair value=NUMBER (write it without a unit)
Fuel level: value=0.75
